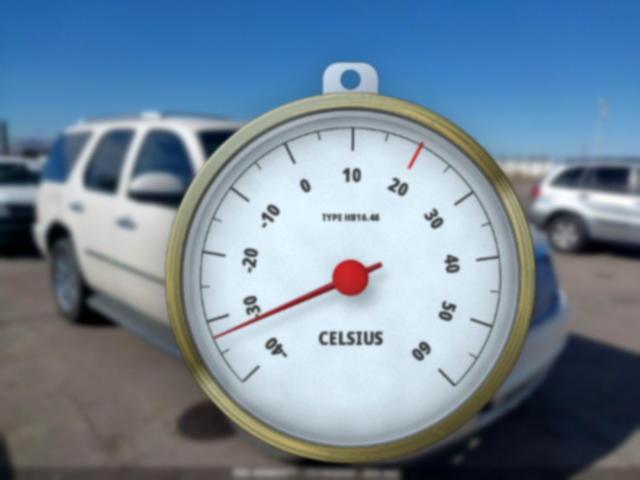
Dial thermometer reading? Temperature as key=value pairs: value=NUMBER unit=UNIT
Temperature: value=-32.5 unit=°C
